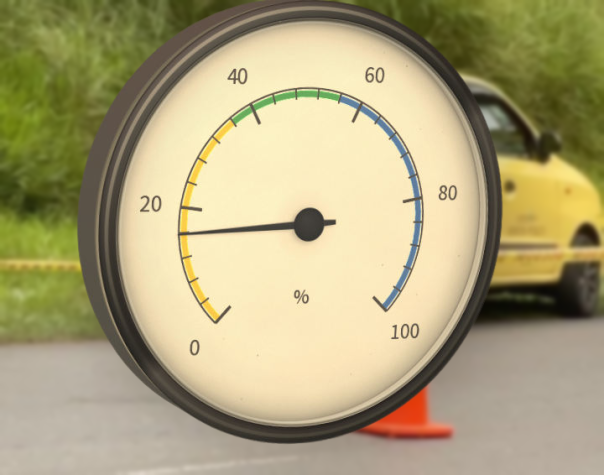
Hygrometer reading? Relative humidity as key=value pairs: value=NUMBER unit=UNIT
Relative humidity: value=16 unit=%
